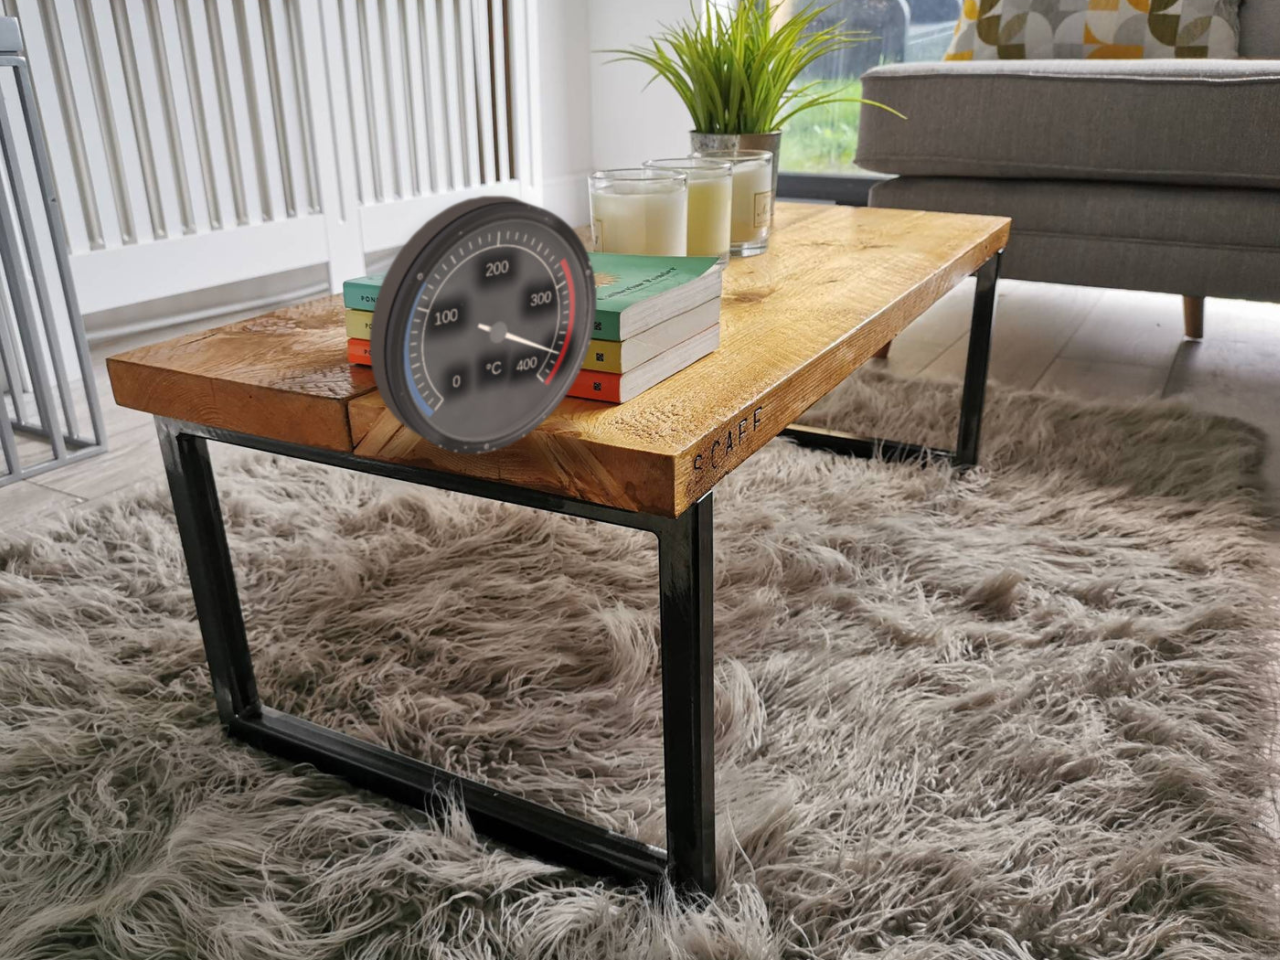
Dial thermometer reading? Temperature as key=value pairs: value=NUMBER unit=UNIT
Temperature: value=370 unit=°C
